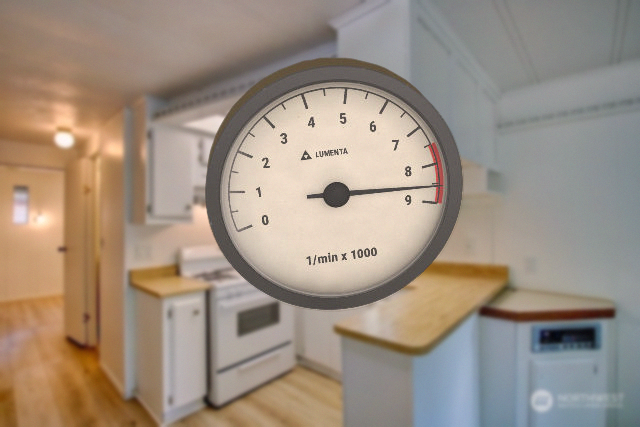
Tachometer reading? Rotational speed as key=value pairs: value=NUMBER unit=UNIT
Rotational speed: value=8500 unit=rpm
